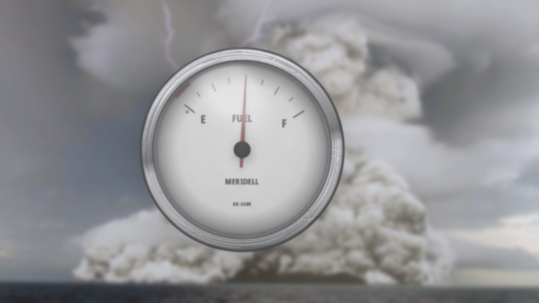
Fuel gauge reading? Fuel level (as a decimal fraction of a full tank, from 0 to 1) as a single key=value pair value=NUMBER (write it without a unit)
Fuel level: value=0.5
